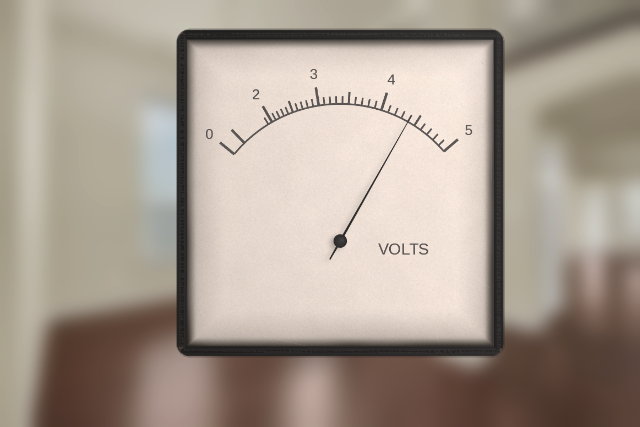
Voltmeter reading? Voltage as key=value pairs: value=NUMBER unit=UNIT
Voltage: value=4.4 unit=V
